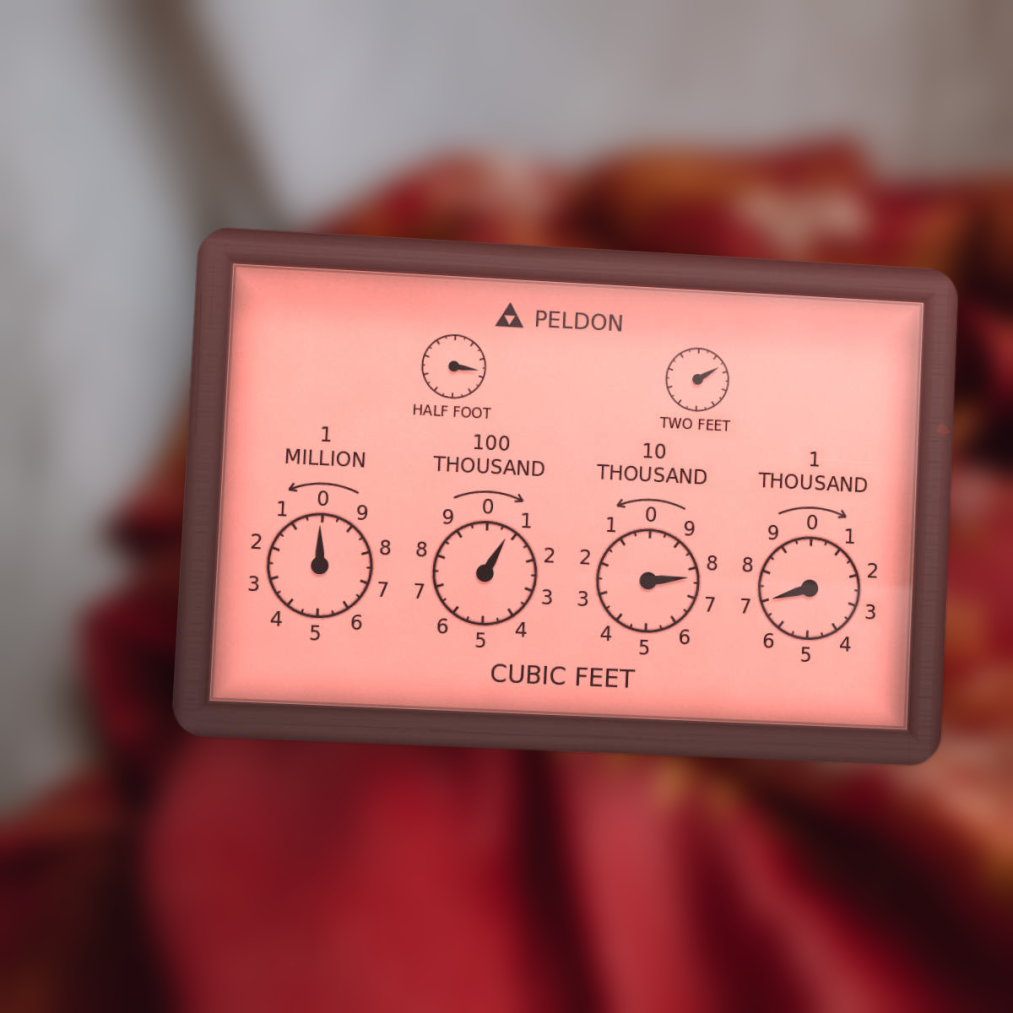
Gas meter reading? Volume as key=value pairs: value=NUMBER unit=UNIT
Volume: value=7700 unit=ft³
